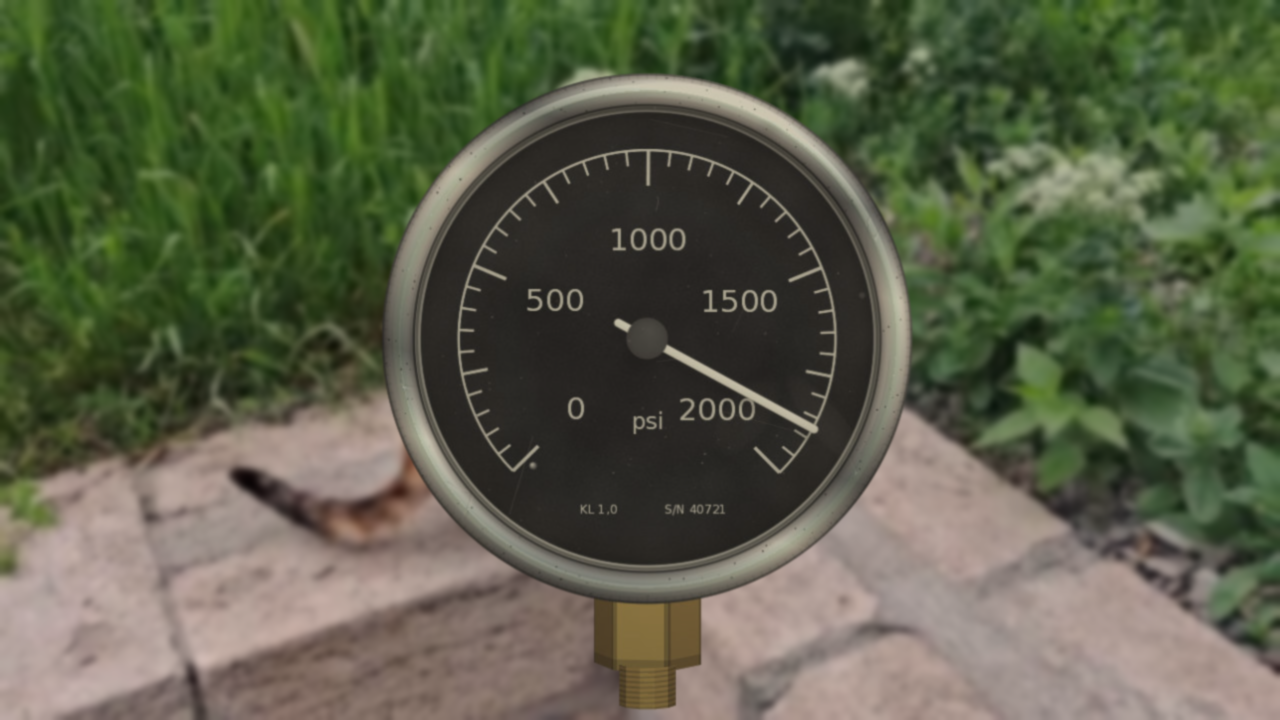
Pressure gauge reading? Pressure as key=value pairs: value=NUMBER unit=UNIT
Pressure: value=1875 unit=psi
